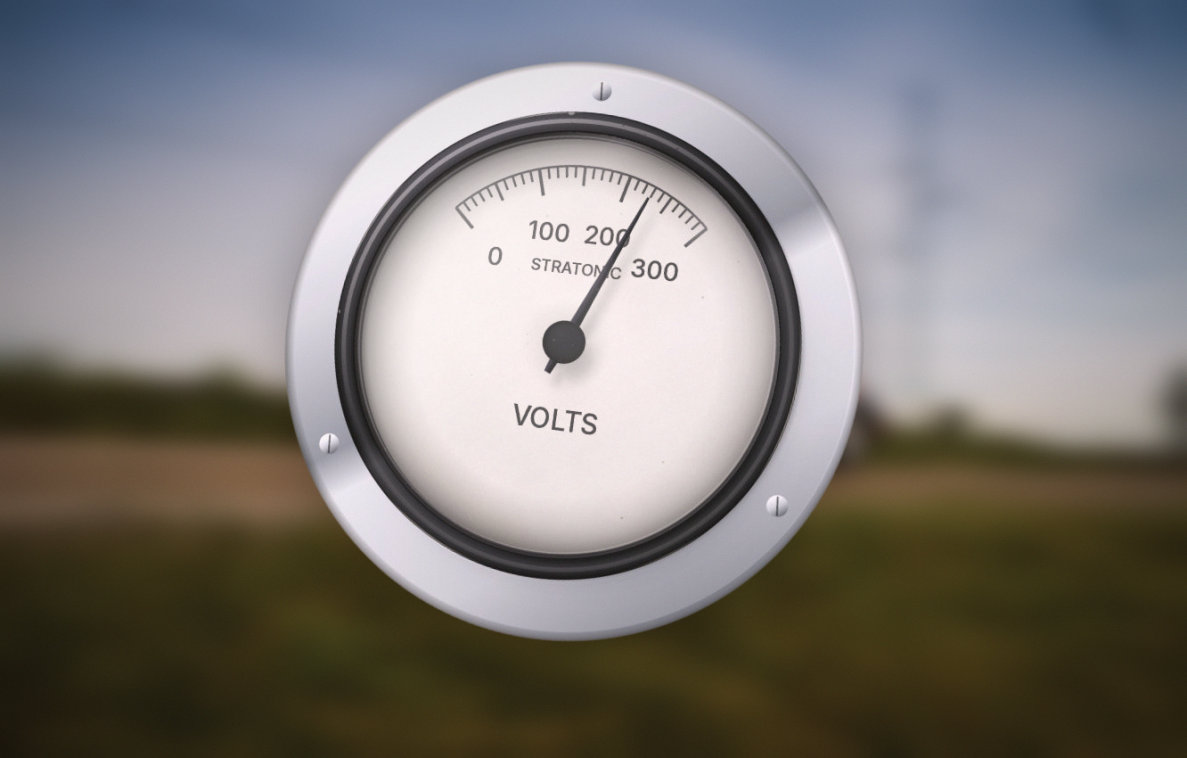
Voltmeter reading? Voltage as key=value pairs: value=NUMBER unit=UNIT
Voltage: value=230 unit=V
